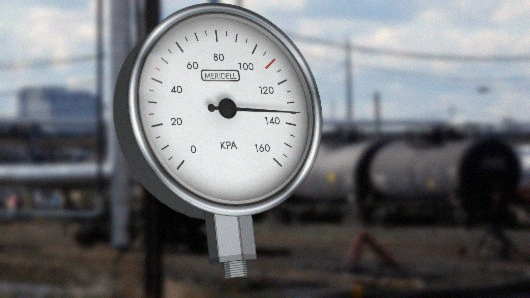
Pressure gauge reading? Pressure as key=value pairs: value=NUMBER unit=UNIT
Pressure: value=135 unit=kPa
